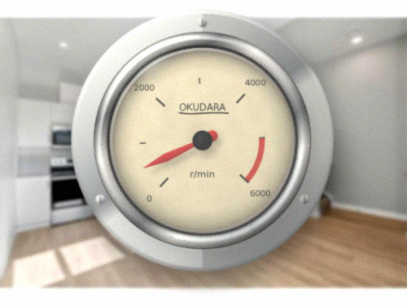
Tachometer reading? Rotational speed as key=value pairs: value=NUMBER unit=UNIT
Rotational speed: value=500 unit=rpm
